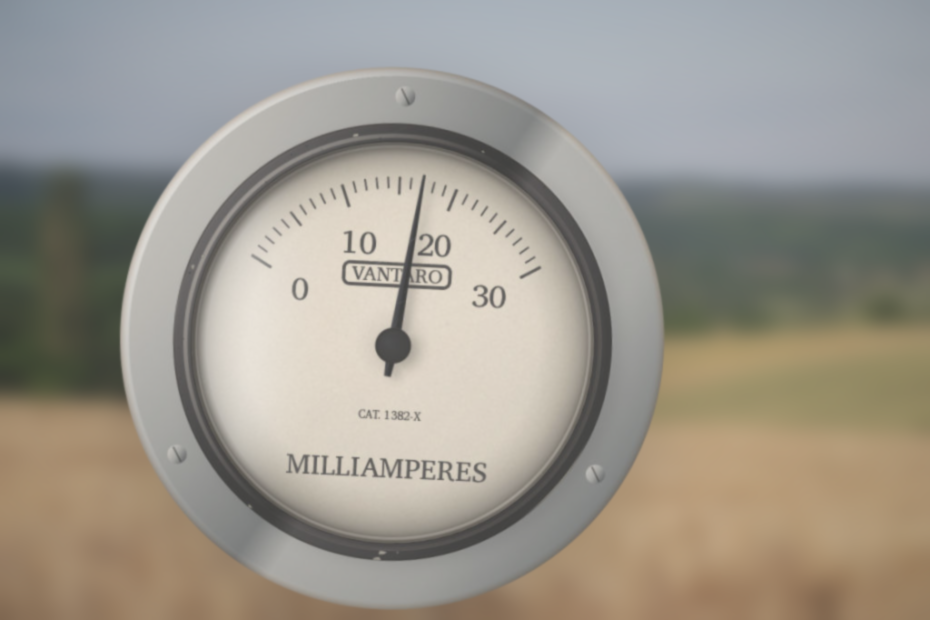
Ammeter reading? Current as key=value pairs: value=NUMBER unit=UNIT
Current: value=17 unit=mA
